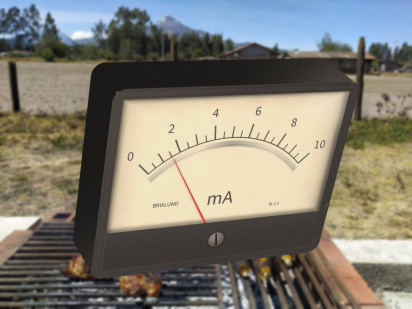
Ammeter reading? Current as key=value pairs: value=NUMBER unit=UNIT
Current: value=1.5 unit=mA
